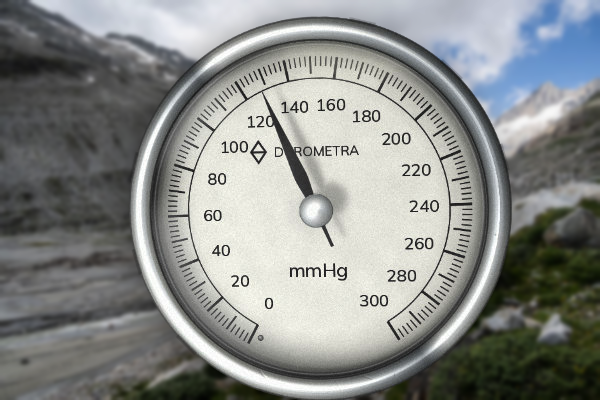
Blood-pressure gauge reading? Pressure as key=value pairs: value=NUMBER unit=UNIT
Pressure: value=128 unit=mmHg
